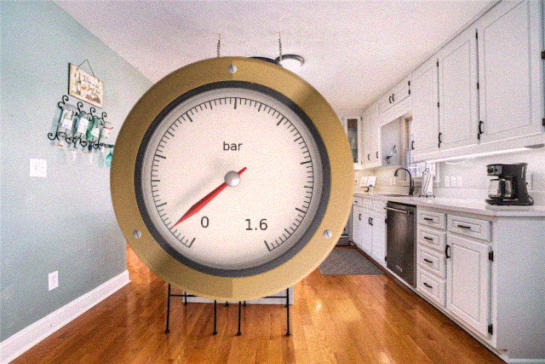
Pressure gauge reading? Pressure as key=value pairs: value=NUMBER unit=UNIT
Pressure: value=0.1 unit=bar
